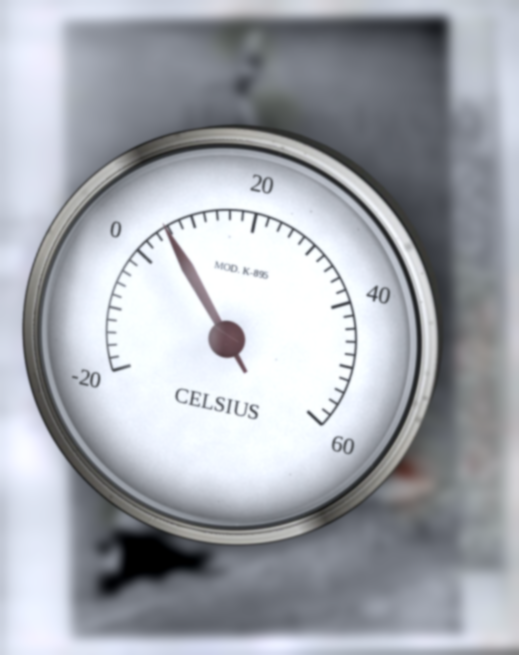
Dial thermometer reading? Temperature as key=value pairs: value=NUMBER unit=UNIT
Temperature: value=6 unit=°C
